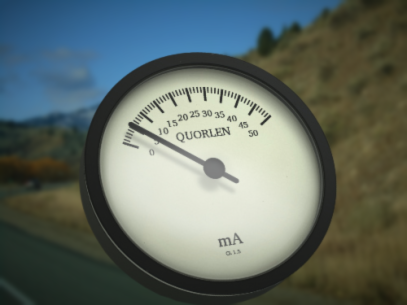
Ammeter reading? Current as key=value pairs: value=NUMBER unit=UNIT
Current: value=5 unit=mA
